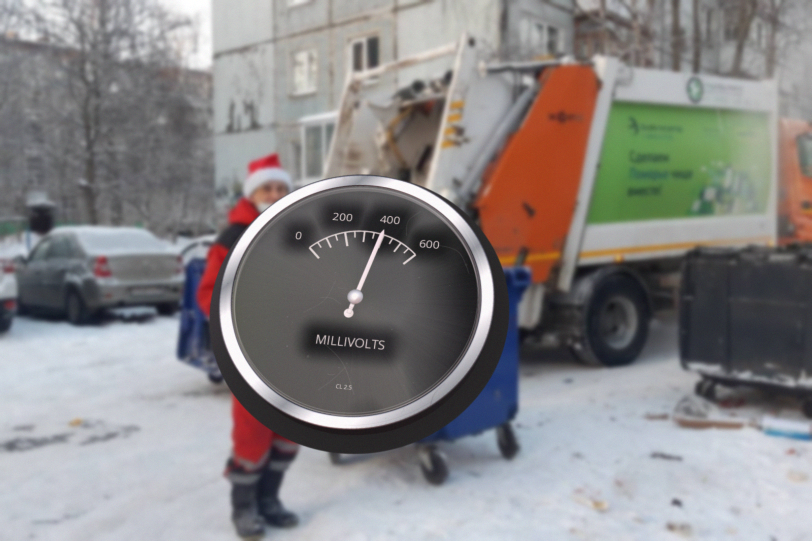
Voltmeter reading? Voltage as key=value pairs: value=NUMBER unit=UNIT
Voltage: value=400 unit=mV
